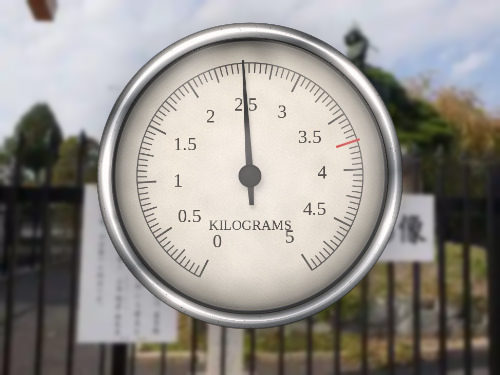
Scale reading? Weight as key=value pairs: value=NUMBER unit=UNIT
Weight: value=2.5 unit=kg
